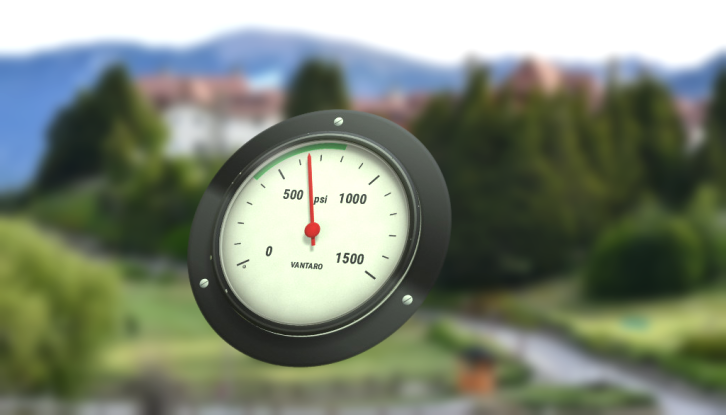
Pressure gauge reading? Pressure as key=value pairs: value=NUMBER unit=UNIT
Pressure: value=650 unit=psi
